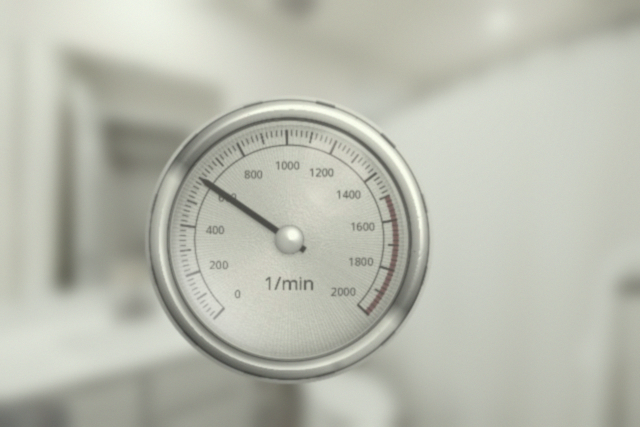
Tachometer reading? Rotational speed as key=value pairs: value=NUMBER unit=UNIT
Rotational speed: value=600 unit=rpm
